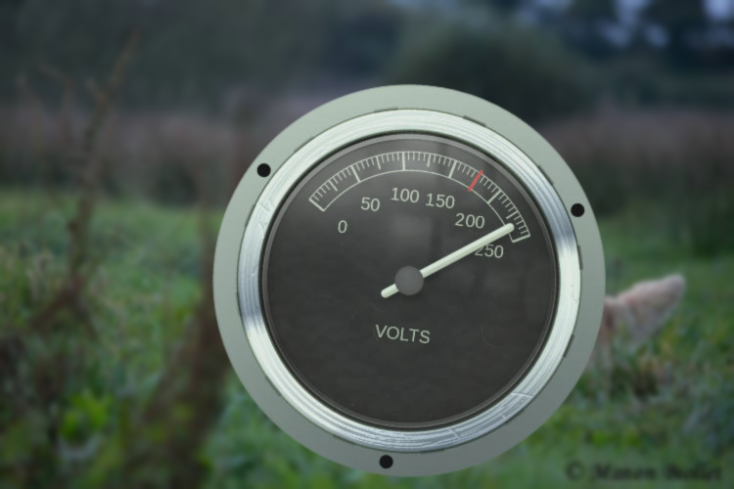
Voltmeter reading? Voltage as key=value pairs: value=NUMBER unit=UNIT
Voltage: value=235 unit=V
